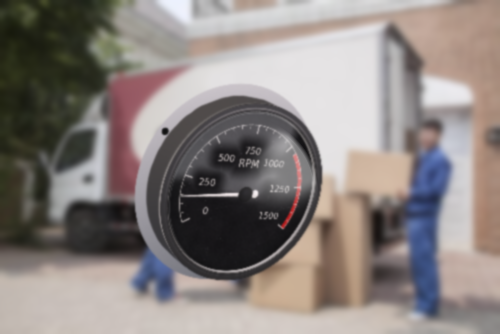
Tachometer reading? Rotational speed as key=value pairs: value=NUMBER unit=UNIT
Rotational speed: value=150 unit=rpm
